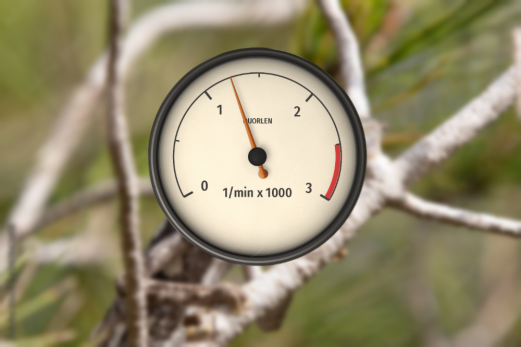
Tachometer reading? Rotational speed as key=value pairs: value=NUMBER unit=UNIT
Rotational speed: value=1250 unit=rpm
